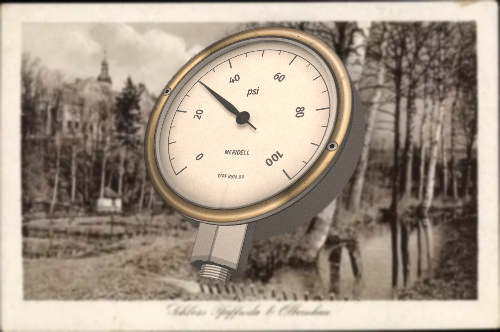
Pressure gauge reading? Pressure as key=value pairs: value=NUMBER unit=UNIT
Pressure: value=30 unit=psi
